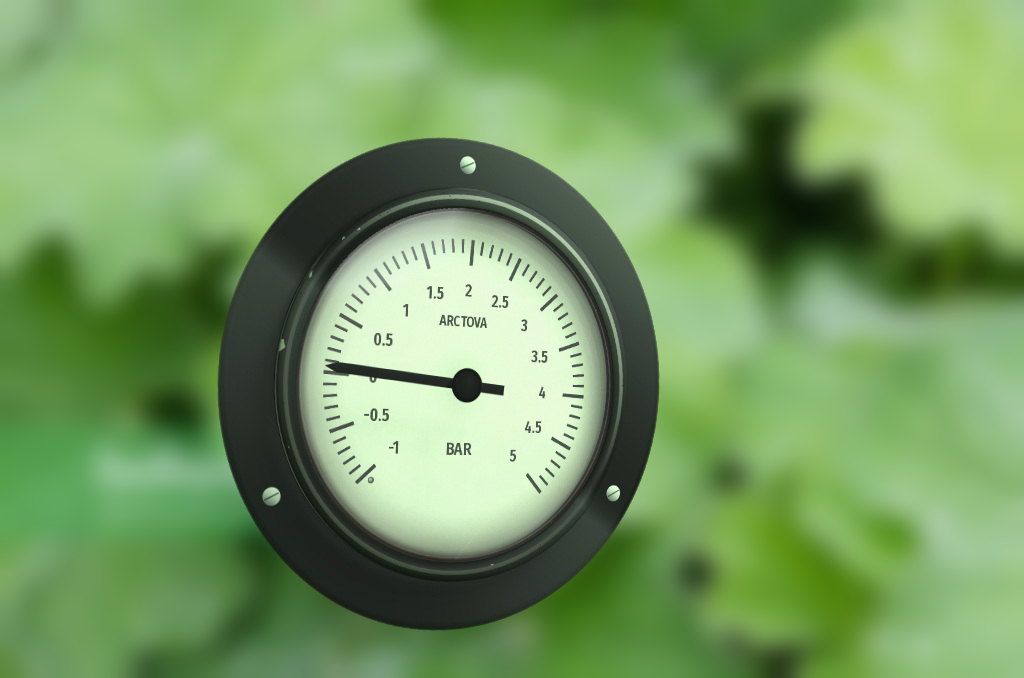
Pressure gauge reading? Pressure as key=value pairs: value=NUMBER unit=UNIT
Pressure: value=0.05 unit=bar
